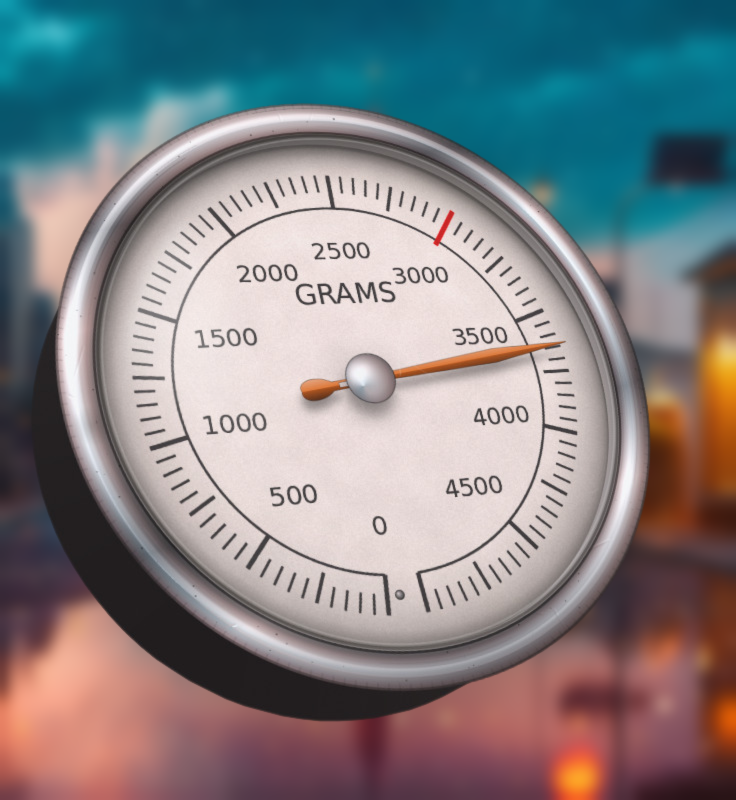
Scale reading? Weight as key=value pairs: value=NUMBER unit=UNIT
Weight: value=3650 unit=g
